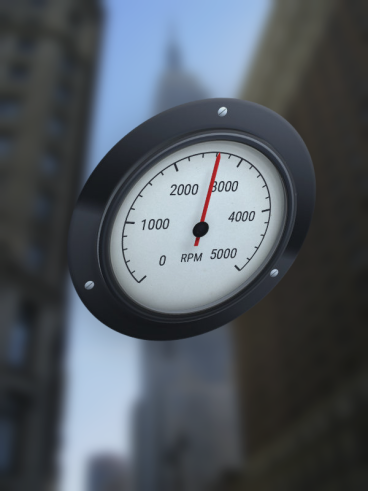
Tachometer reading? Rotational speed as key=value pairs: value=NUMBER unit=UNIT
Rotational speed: value=2600 unit=rpm
